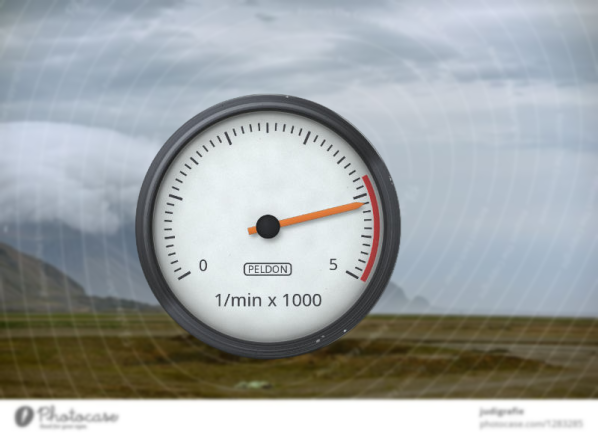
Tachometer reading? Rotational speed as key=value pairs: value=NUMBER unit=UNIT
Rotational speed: value=4100 unit=rpm
